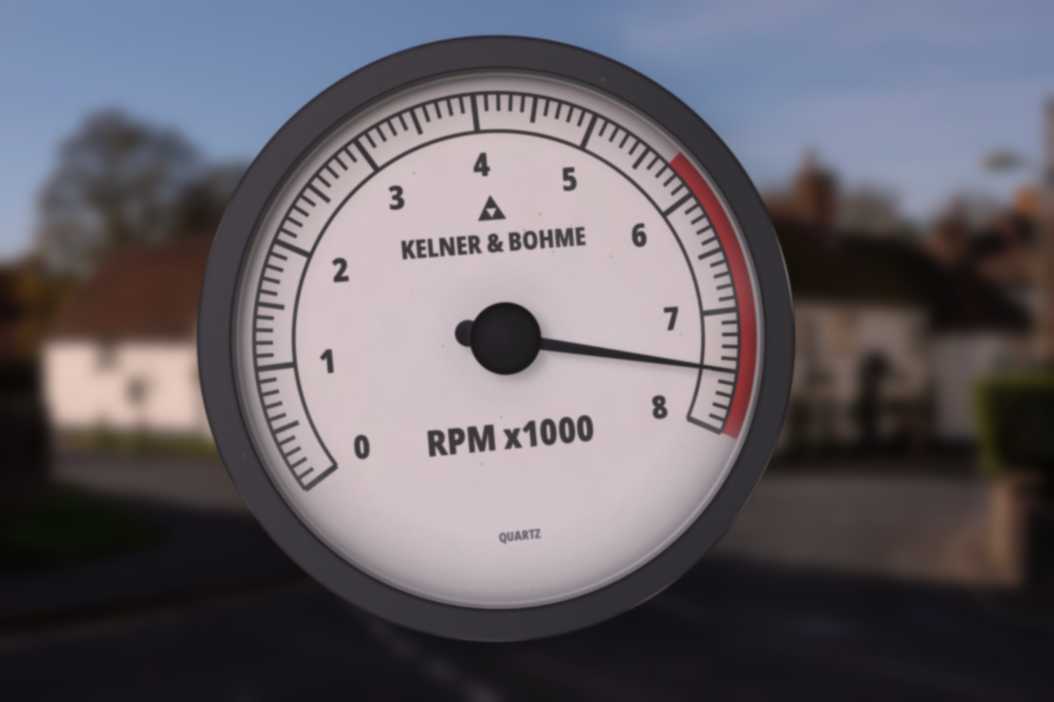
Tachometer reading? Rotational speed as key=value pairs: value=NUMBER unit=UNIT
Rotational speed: value=7500 unit=rpm
